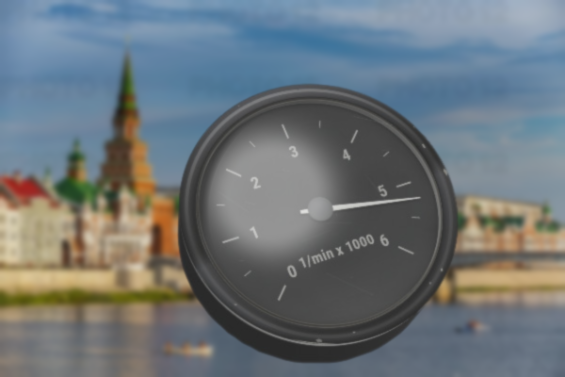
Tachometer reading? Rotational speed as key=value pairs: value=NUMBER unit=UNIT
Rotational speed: value=5250 unit=rpm
